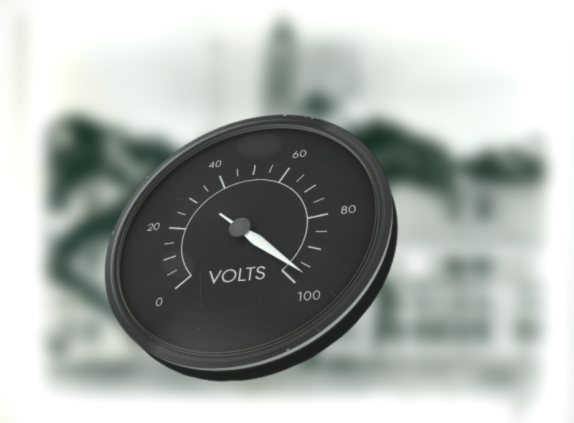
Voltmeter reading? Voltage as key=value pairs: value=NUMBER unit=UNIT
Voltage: value=97.5 unit=V
